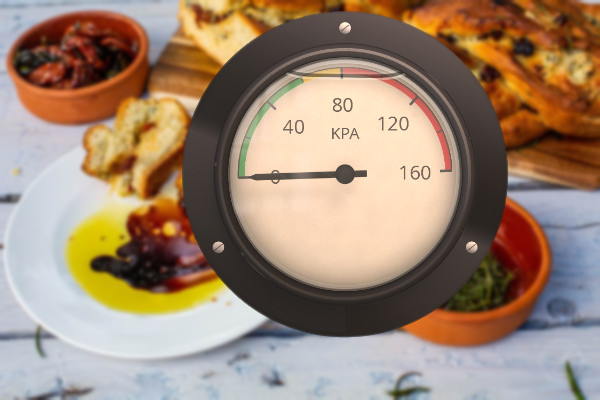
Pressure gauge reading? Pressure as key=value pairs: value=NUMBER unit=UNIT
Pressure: value=0 unit=kPa
